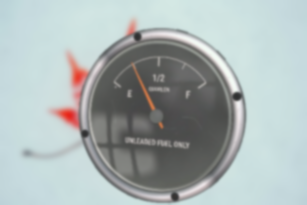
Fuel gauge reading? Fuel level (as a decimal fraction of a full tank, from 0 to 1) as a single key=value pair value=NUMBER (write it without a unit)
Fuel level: value=0.25
